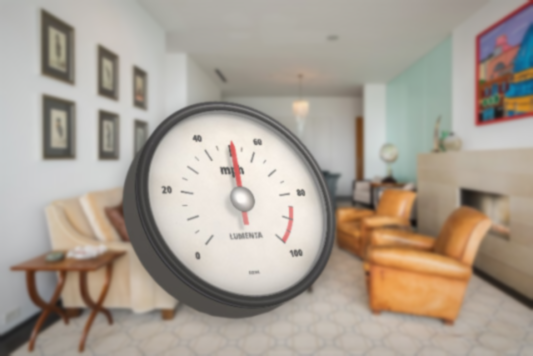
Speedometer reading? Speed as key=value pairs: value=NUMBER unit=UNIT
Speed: value=50 unit=mph
